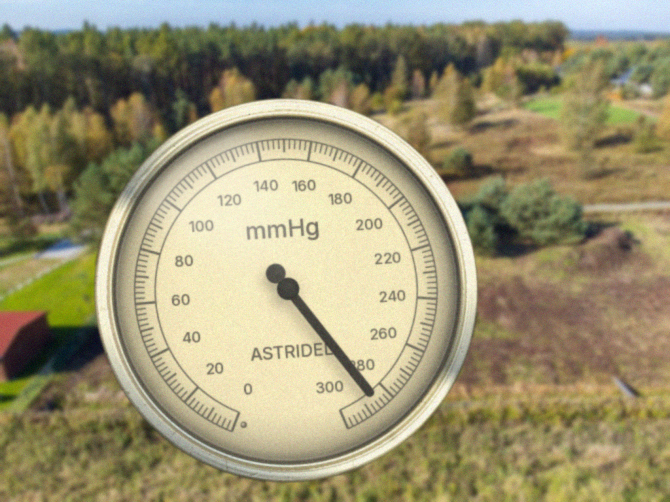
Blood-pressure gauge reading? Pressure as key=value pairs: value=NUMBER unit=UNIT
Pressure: value=286 unit=mmHg
